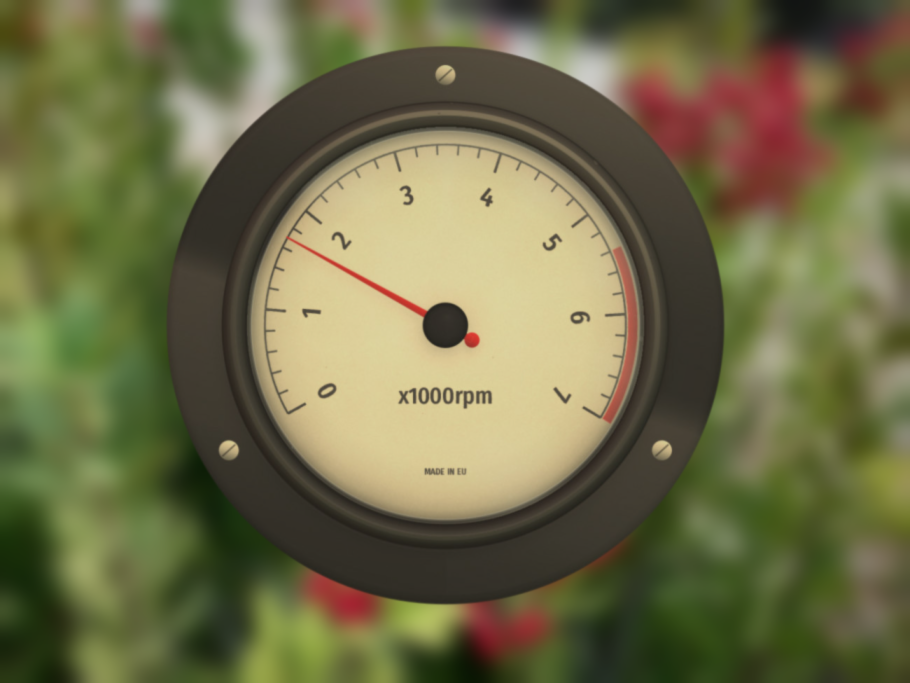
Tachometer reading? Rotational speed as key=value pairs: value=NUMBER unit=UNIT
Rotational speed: value=1700 unit=rpm
